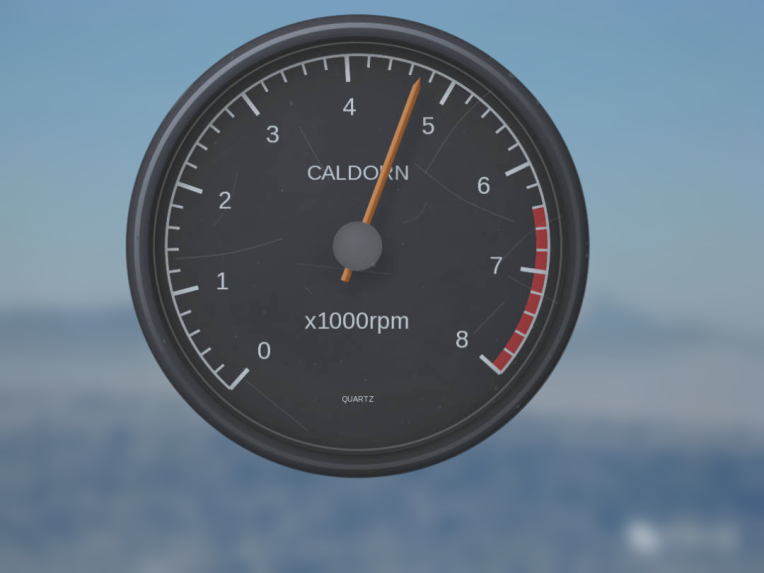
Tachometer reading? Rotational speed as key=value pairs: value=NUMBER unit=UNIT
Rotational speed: value=4700 unit=rpm
